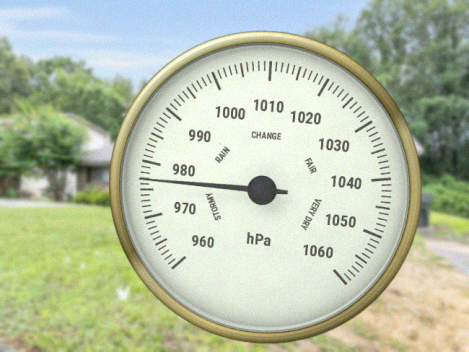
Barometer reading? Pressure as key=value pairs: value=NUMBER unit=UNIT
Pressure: value=977 unit=hPa
